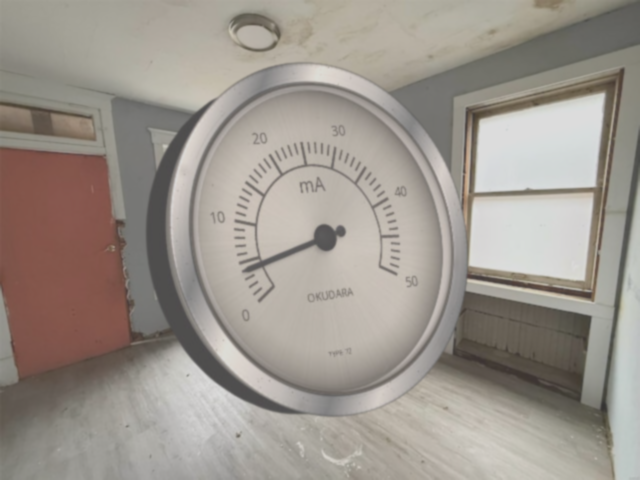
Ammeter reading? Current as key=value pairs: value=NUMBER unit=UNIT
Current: value=4 unit=mA
